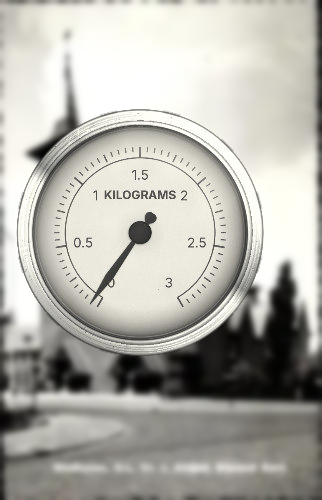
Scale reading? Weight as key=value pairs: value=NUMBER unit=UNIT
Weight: value=0.05 unit=kg
